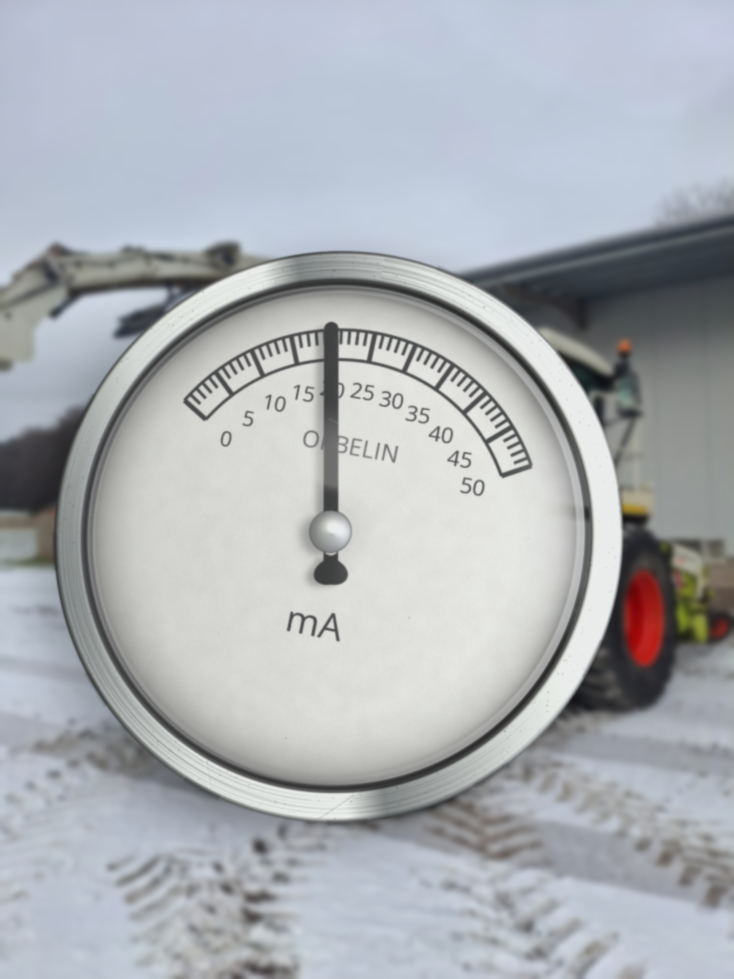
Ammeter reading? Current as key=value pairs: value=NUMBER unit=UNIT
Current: value=20 unit=mA
